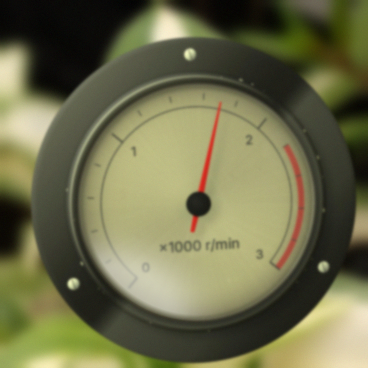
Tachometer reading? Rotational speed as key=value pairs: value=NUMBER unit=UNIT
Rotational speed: value=1700 unit=rpm
